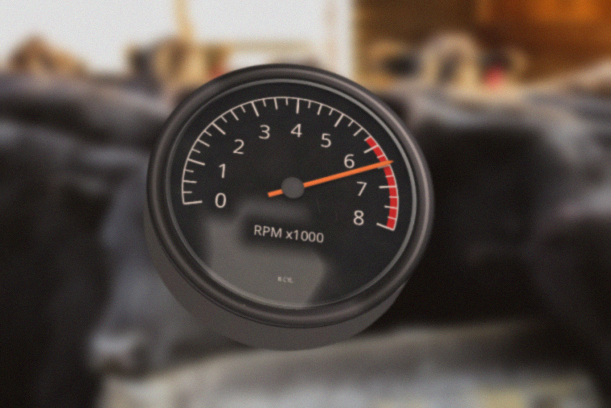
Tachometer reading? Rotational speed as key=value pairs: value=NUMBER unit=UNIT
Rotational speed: value=6500 unit=rpm
